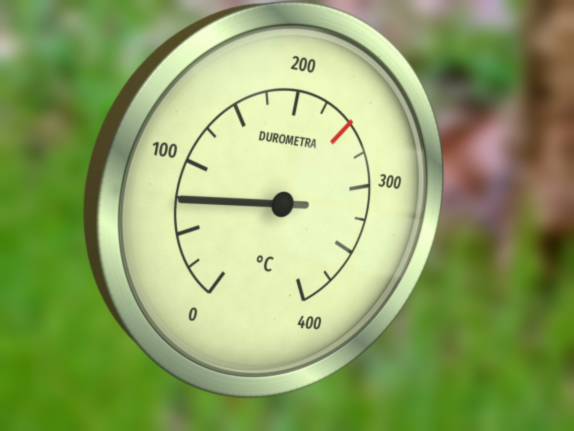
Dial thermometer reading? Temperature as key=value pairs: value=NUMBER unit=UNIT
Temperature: value=75 unit=°C
